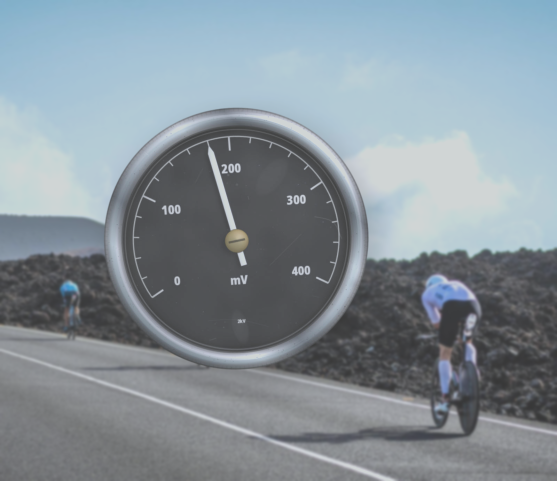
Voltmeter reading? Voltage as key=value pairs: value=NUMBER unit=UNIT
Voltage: value=180 unit=mV
